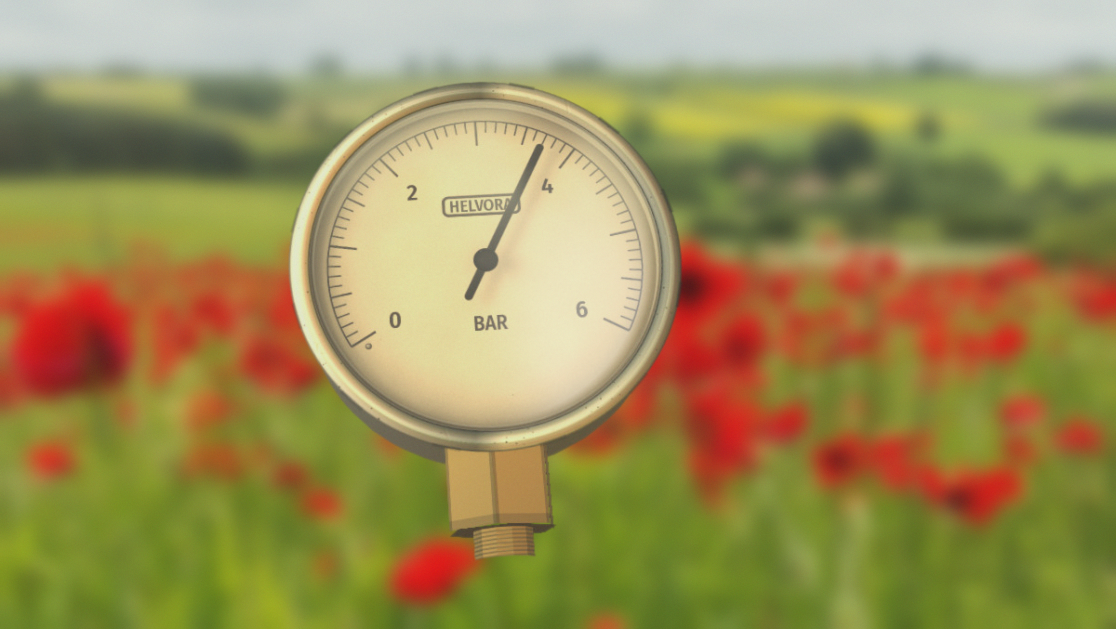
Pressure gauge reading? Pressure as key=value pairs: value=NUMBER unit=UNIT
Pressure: value=3.7 unit=bar
